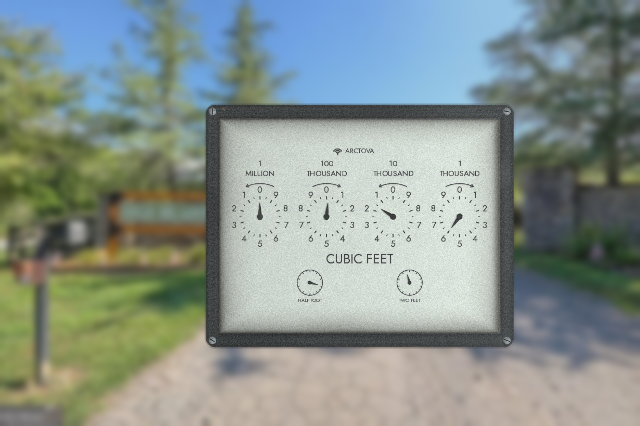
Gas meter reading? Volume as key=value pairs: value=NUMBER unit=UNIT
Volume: value=1600 unit=ft³
